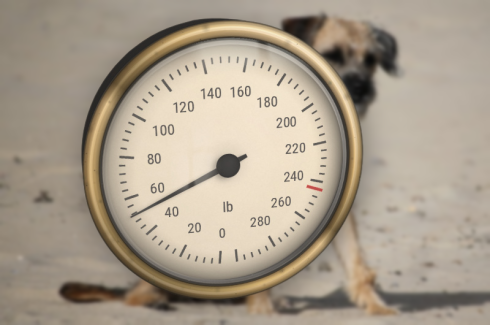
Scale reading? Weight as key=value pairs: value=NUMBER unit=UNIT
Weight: value=52 unit=lb
